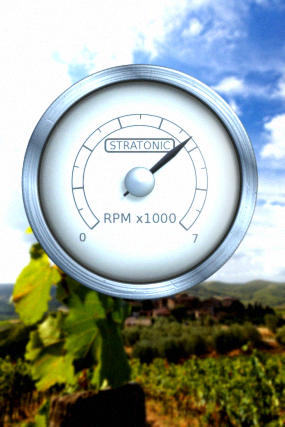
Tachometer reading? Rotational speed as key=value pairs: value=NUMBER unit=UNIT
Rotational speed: value=4750 unit=rpm
